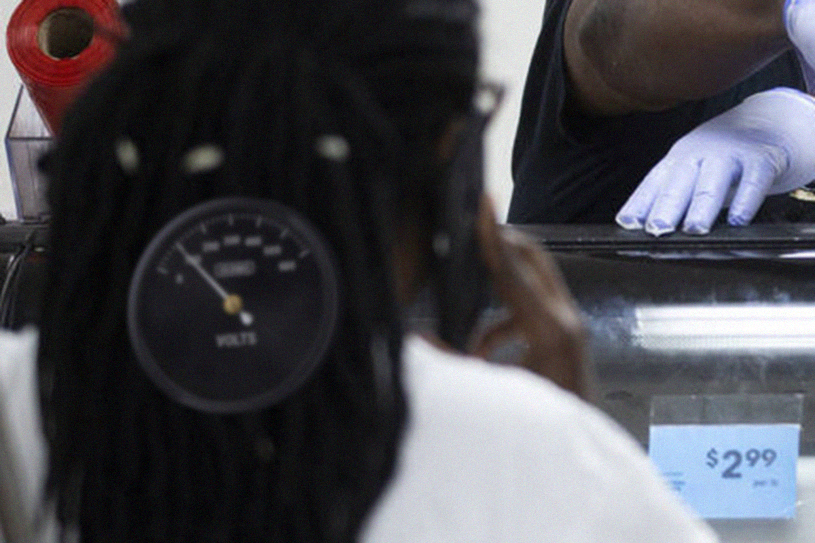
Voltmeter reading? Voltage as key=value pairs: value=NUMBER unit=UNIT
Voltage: value=100 unit=V
